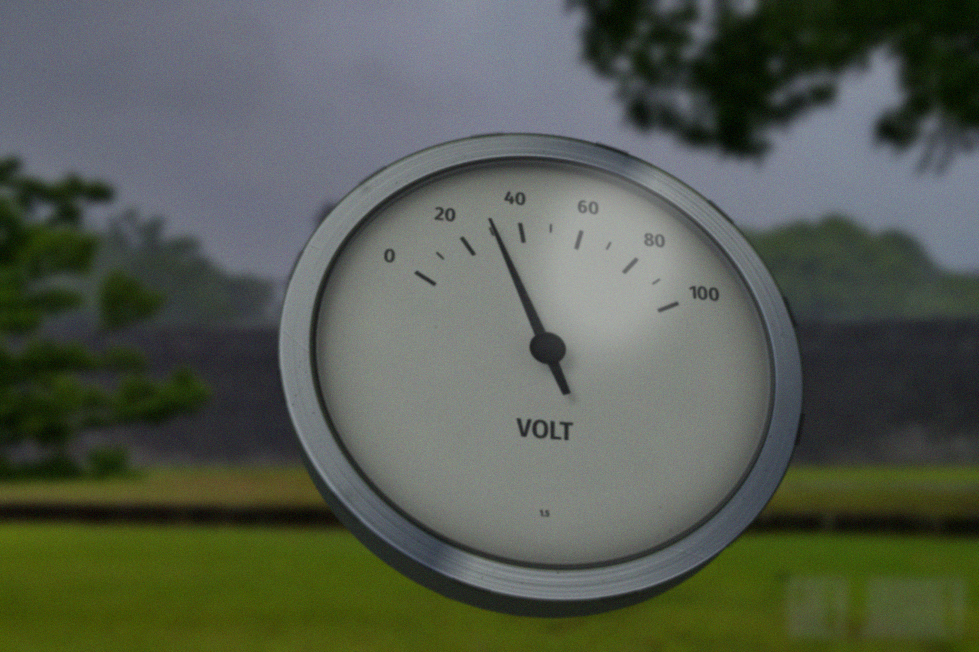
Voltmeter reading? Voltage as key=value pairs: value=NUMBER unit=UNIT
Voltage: value=30 unit=V
